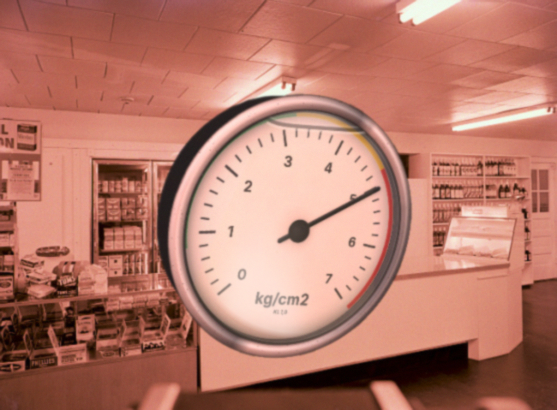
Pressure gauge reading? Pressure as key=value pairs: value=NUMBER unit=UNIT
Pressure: value=5 unit=kg/cm²
